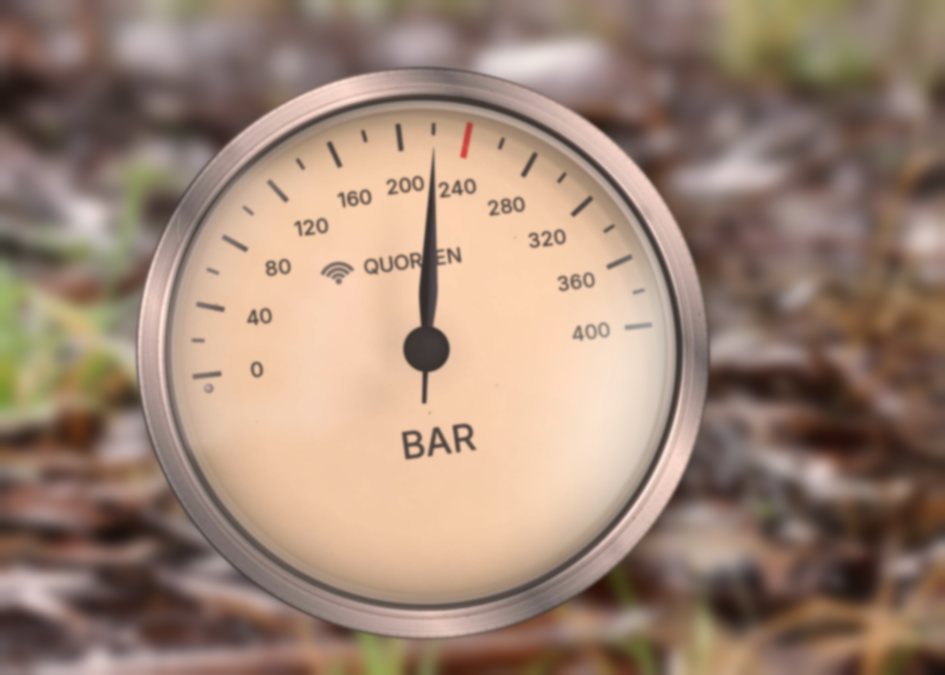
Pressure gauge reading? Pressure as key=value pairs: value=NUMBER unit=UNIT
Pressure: value=220 unit=bar
